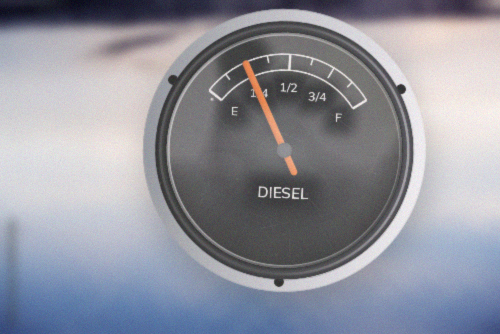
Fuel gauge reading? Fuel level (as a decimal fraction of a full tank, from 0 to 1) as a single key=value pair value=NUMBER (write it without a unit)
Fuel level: value=0.25
